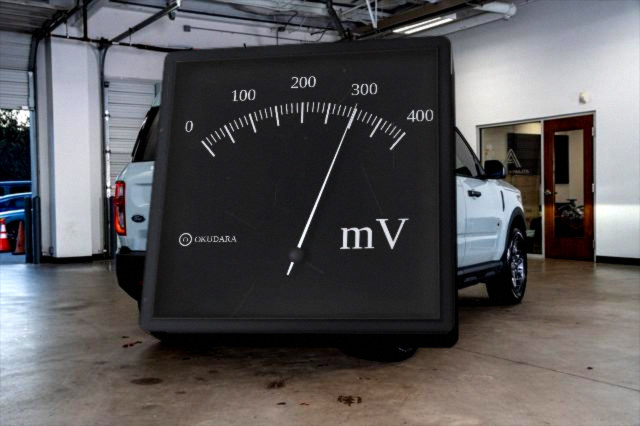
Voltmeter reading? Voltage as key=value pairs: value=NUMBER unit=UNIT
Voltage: value=300 unit=mV
